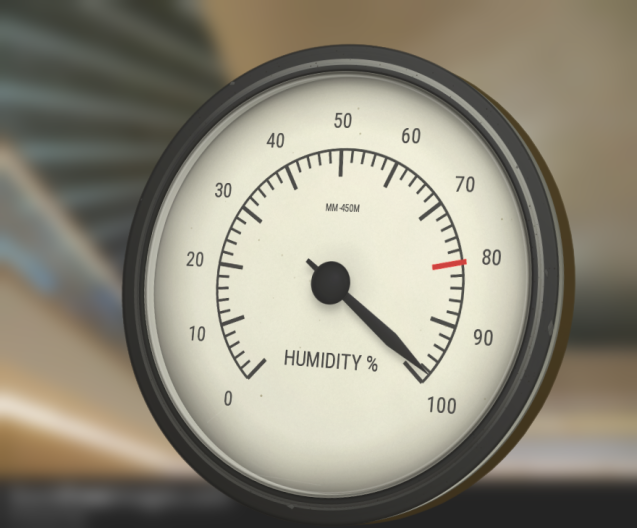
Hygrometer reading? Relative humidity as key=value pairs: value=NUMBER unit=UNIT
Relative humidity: value=98 unit=%
